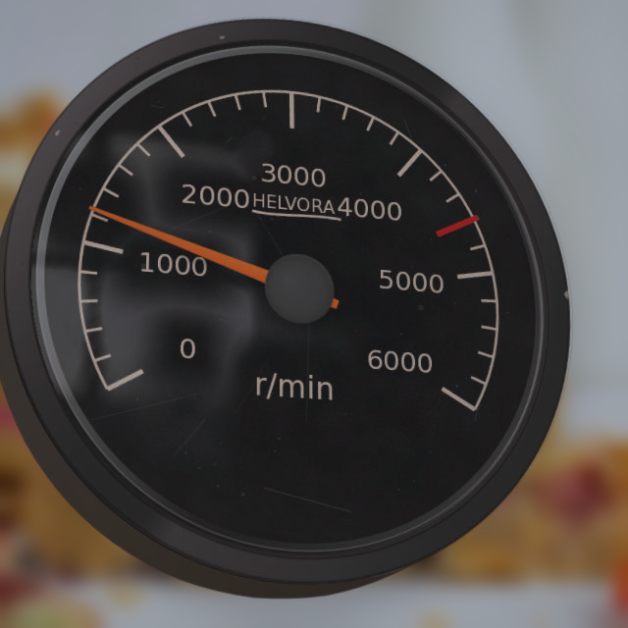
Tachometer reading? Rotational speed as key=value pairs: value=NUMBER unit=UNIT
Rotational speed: value=1200 unit=rpm
